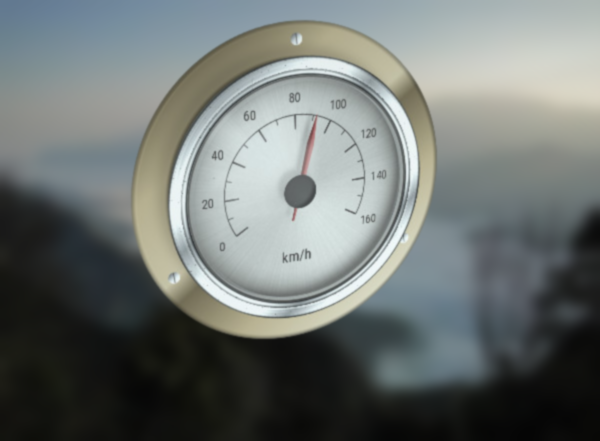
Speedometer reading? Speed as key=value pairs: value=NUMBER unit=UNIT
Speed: value=90 unit=km/h
